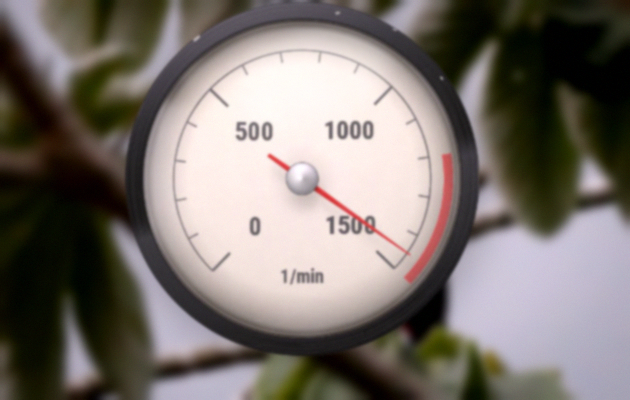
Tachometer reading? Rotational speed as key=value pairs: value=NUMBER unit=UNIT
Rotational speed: value=1450 unit=rpm
